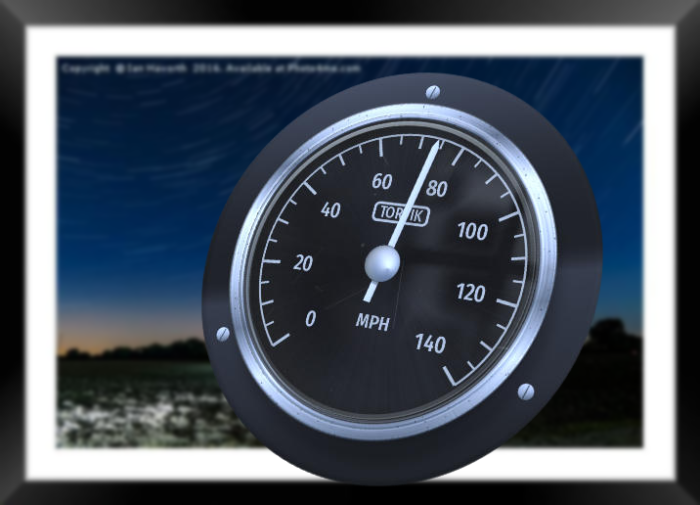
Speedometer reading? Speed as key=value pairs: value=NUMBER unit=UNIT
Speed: value=75 unit=mph
